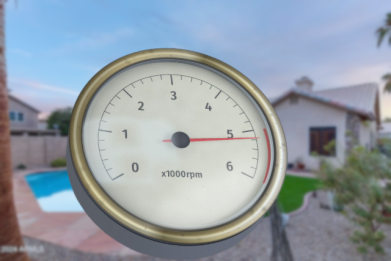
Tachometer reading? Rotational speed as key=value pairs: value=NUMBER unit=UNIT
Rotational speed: value=5200 unit=rpm
